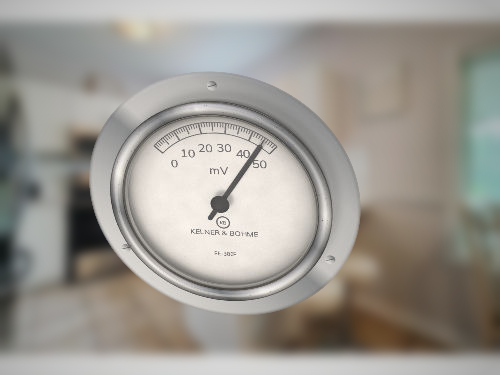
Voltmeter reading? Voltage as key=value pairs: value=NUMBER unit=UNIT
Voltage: value=45 unit=mV
